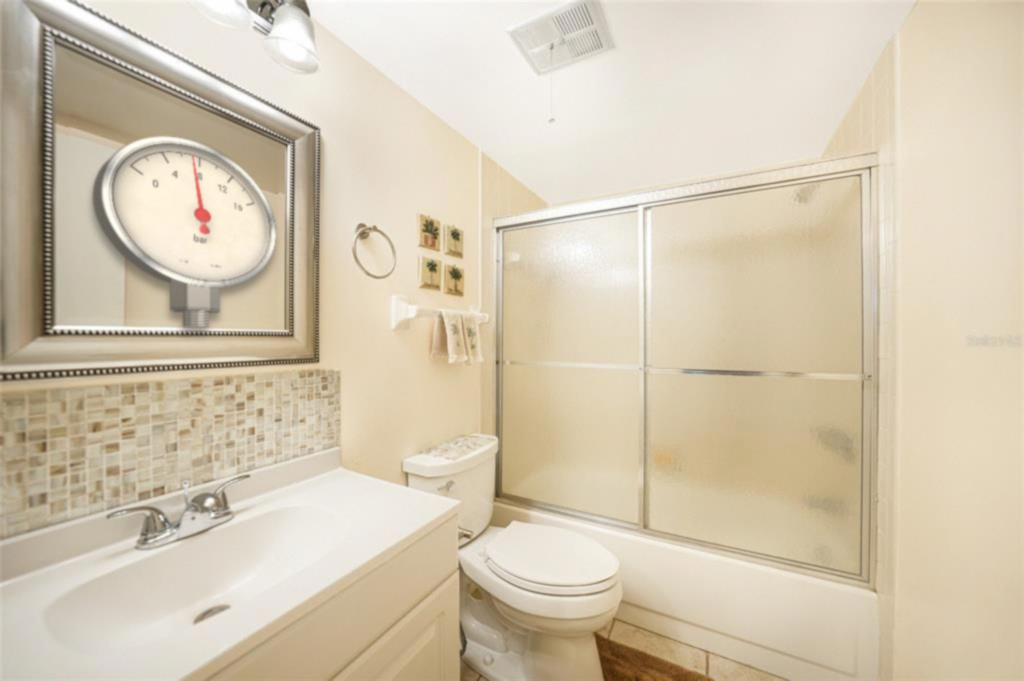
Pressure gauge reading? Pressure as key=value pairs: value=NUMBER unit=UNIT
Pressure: value=7 unit=bar
